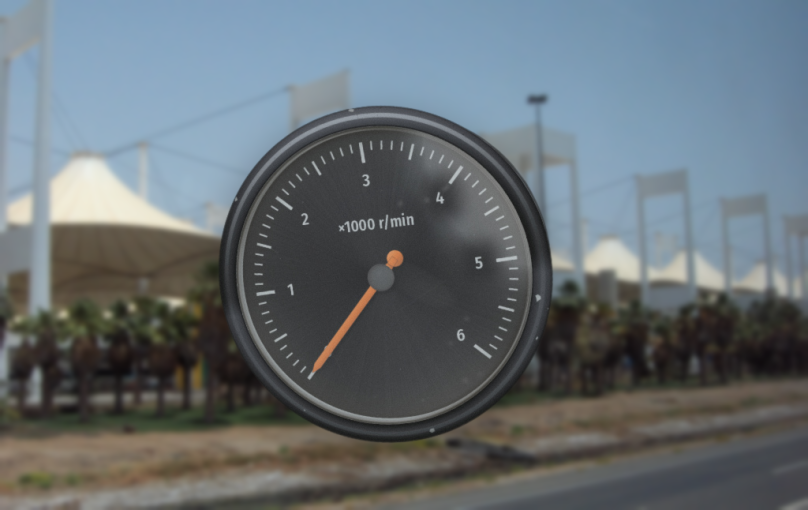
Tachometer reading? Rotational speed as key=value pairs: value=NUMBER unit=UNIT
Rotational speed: value=0 unit=rpm
